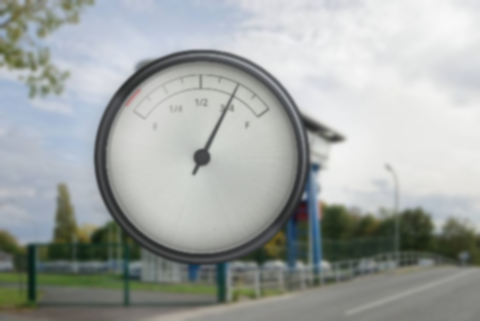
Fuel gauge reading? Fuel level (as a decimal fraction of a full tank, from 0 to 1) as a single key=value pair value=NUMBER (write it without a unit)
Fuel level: value=0.75
